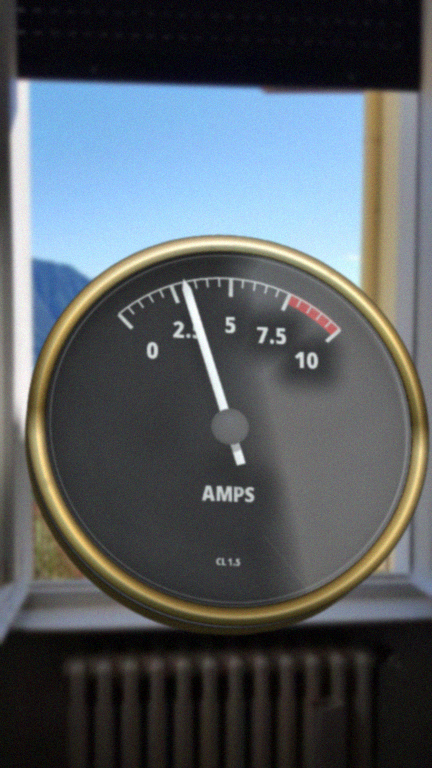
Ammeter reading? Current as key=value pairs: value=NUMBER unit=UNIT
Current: value=3 unit=A
